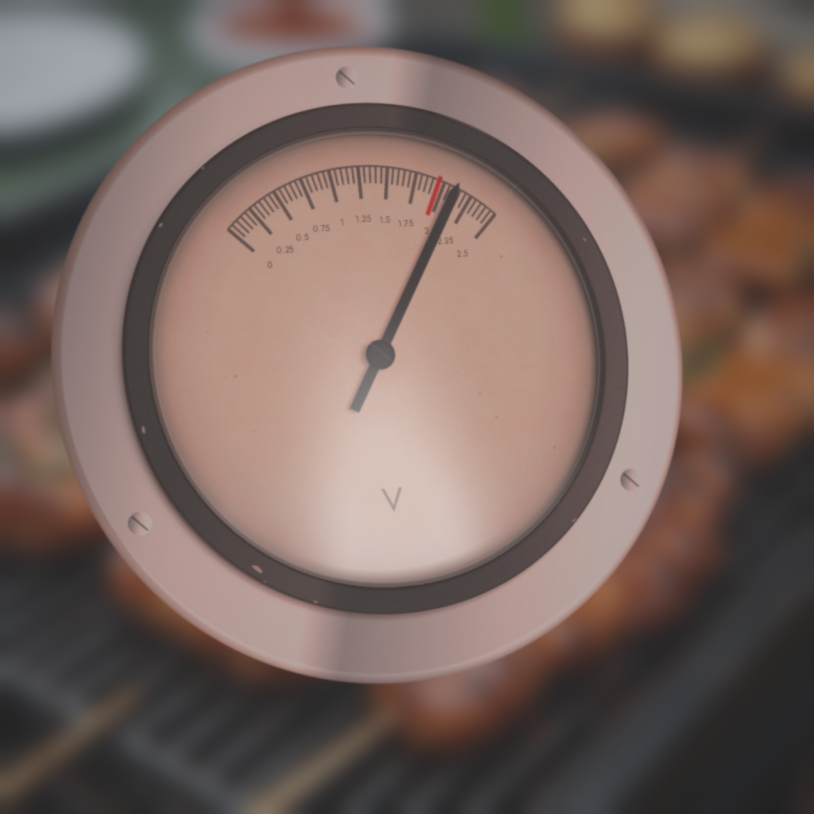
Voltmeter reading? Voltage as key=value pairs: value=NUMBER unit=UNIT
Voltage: value=2.1 unit=V
